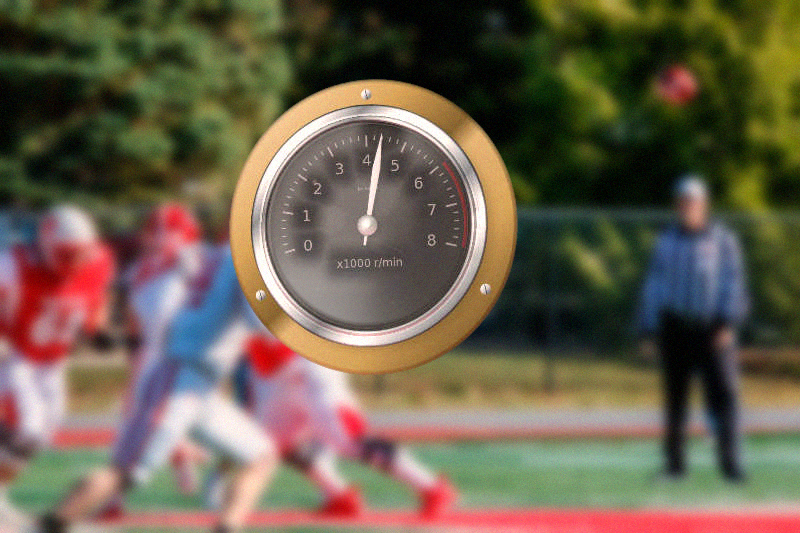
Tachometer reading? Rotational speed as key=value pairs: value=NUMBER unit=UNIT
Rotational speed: value=4400 unit=rpm
